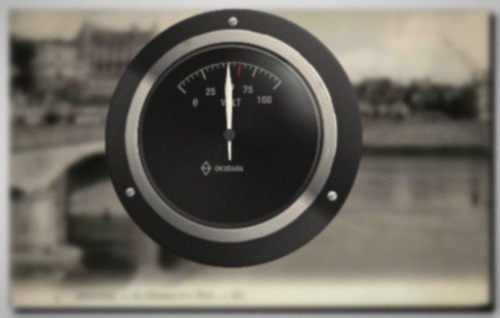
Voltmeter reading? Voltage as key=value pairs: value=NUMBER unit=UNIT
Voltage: value=50 unit=V
